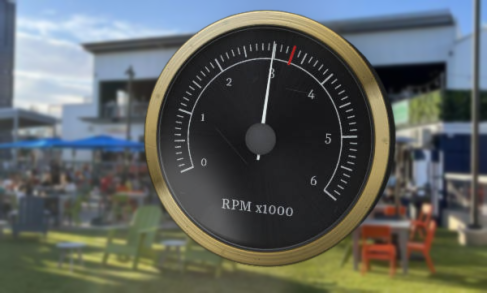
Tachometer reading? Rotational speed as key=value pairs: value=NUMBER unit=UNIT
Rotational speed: value=3000 unit=rpm
